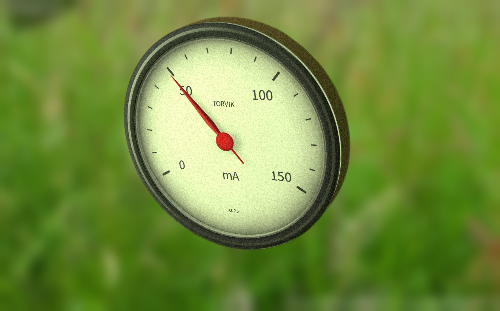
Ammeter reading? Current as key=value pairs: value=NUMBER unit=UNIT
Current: value=50 unit=mA
